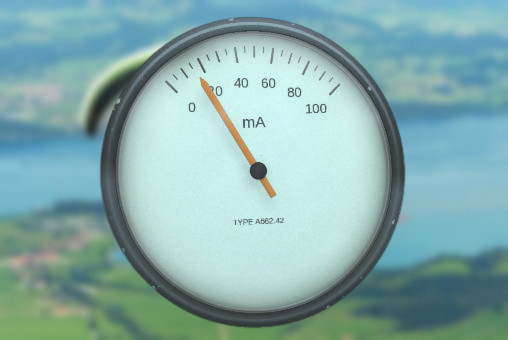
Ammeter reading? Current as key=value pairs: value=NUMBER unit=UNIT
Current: value=15 unit=mA
